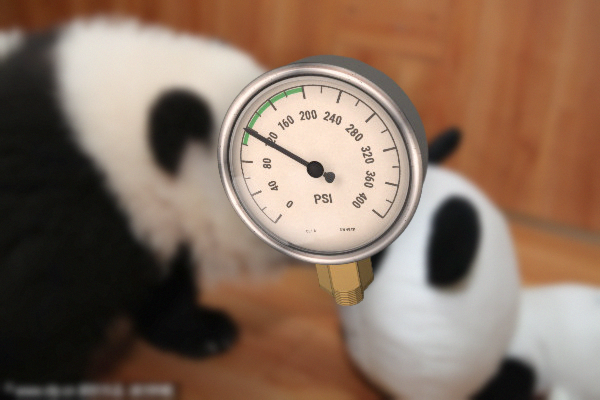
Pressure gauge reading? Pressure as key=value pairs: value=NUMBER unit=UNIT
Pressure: value=120 unit=psi
